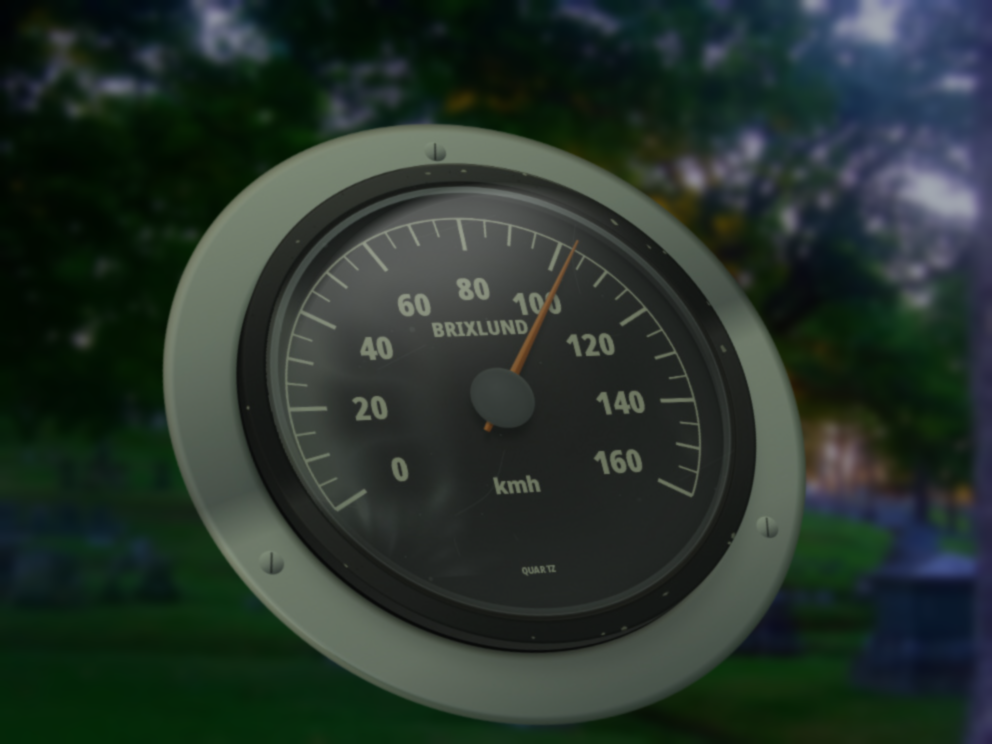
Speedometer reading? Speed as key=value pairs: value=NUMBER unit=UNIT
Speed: value=102.5 unit=km/h
